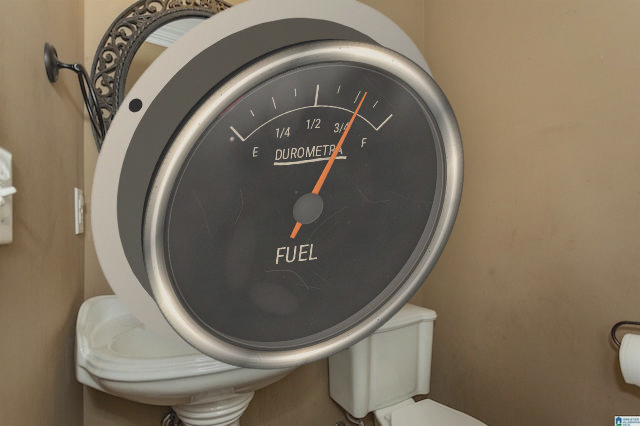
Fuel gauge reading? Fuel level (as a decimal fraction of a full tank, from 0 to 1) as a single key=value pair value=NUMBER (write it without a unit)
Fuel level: value=0.75
